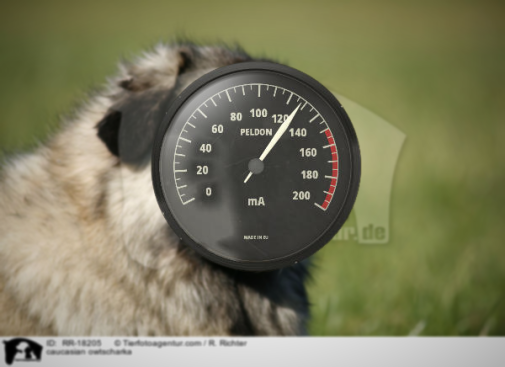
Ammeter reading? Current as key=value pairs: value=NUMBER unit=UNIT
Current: value=127.5 unit=mA
